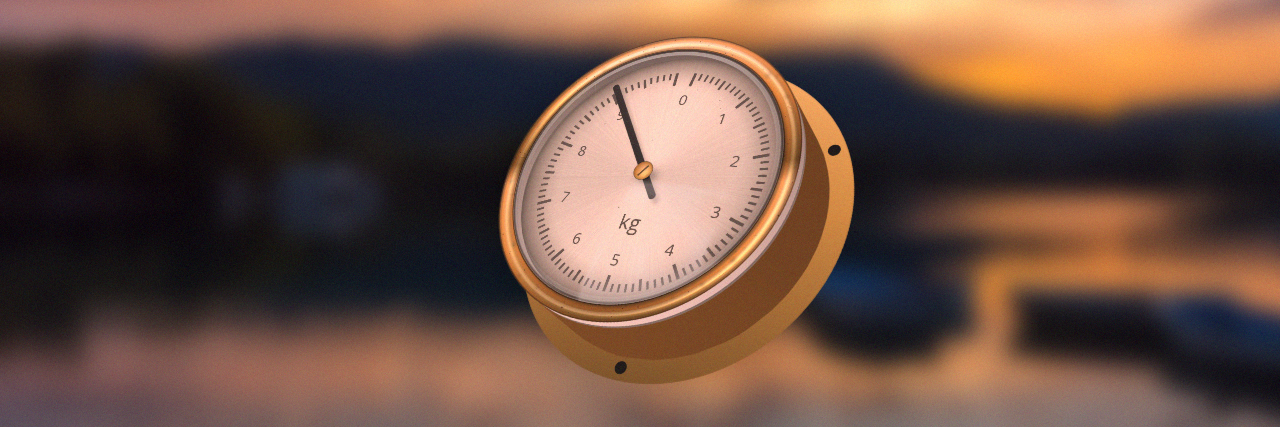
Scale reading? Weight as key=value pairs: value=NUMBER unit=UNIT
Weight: value=9.1 unit=kg
